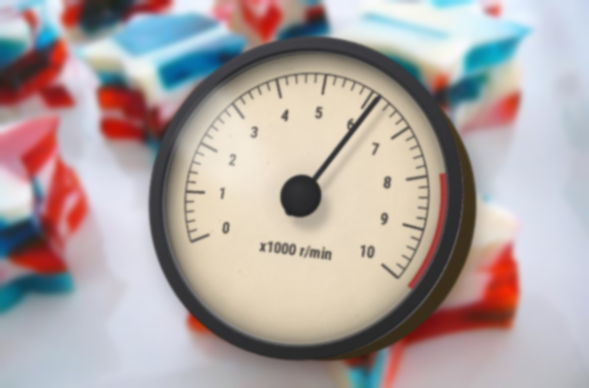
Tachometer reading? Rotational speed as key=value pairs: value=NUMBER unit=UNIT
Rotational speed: value=6200 unit=rpm
